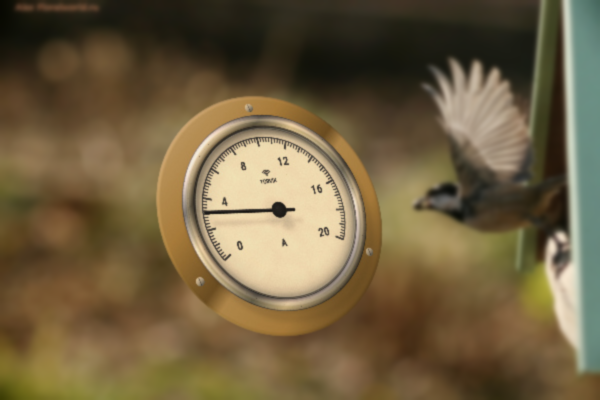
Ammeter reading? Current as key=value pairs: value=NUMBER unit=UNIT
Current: value=3 unit=A
